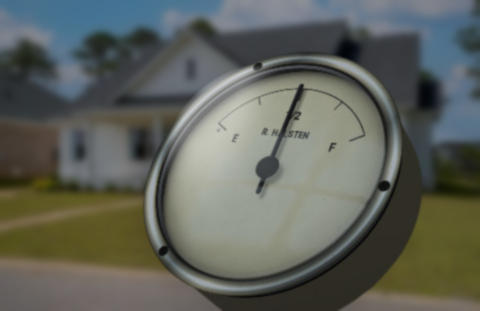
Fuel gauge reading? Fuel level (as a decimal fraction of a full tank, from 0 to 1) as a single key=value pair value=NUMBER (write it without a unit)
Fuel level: value=0.5
